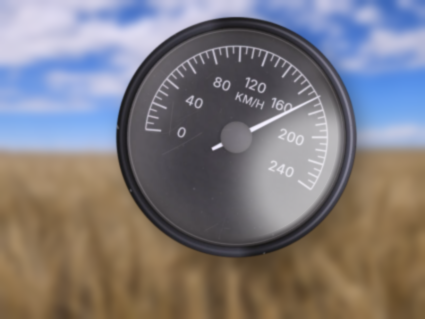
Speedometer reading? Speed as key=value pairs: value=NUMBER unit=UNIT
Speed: value=170 unit=km/h
